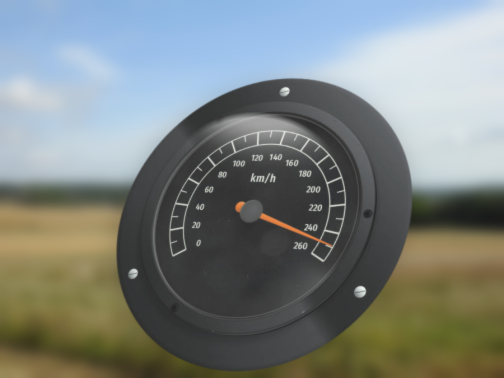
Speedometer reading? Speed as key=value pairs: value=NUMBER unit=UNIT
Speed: value=250 unit=km/h
